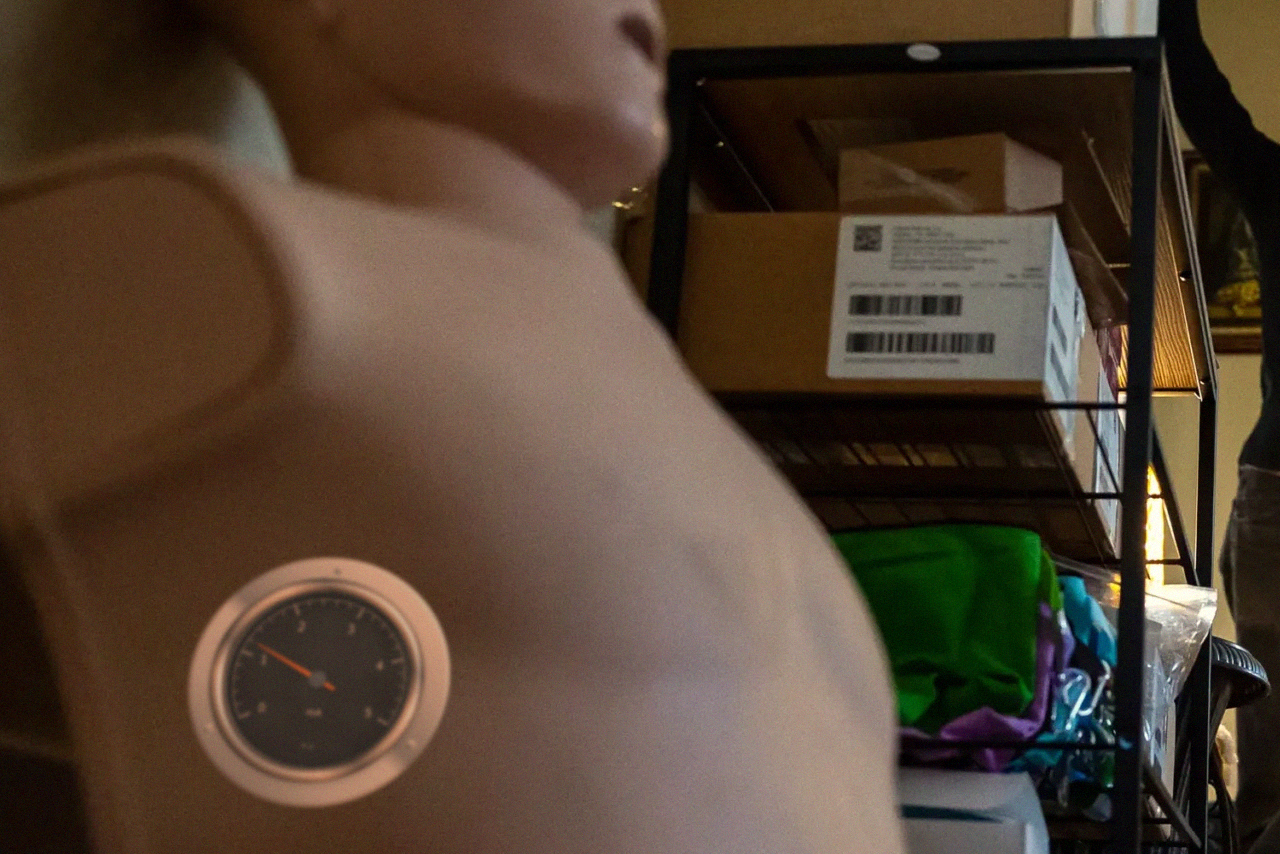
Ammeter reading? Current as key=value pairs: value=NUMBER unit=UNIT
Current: value=1.2 unit=mA
